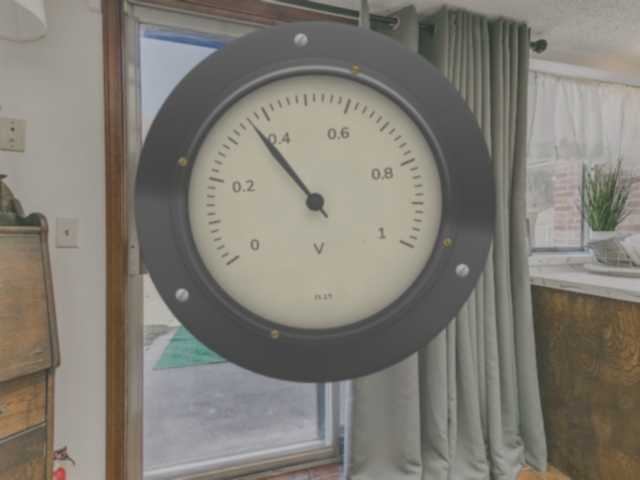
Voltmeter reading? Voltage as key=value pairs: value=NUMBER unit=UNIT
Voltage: value=0.36 unit=V
